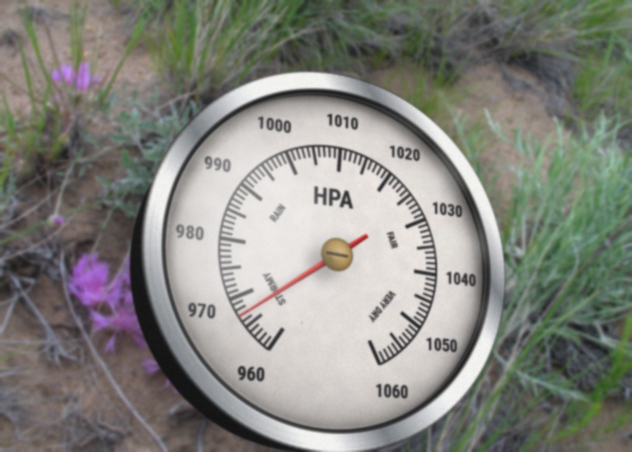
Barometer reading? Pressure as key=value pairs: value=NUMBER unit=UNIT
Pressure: value=967 unit=hPa
